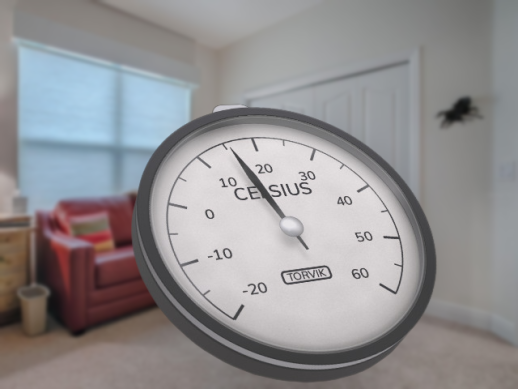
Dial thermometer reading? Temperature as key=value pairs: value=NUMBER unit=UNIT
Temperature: value=15 unit=°C
